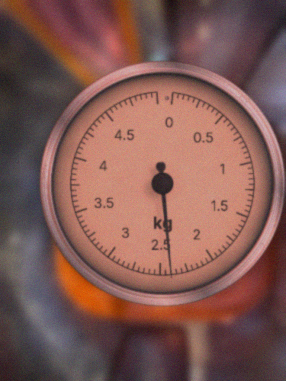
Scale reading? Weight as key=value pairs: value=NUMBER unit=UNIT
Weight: value=2.4 unit=kg
